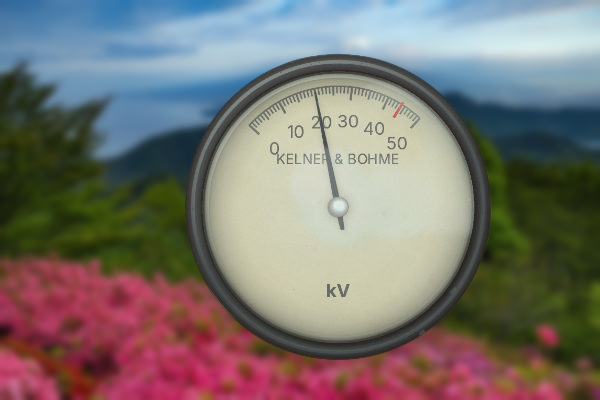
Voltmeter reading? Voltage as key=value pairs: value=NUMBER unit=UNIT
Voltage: value=20 unit=kV
